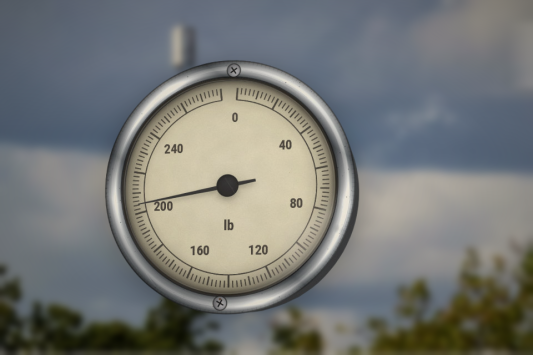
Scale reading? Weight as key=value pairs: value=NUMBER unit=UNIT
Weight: value=204 unit=lb
